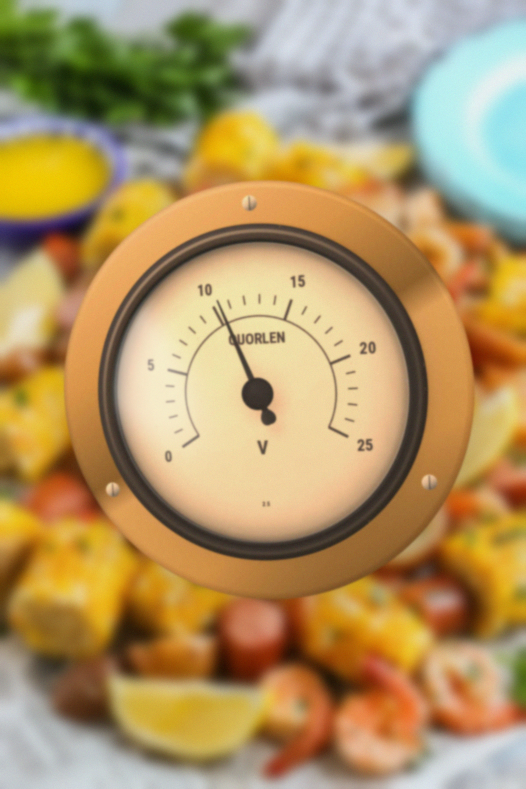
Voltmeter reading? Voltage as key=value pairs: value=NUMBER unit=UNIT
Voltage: value=10.5 unit=V
